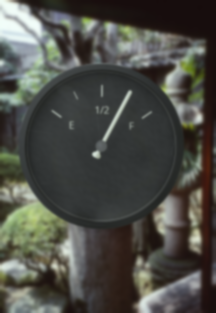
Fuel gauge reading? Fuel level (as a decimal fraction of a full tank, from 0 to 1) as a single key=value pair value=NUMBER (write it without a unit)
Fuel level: value=0.75
